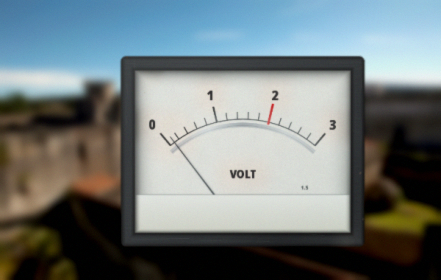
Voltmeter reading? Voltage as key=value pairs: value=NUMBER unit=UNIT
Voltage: value=0.1 unit=V
